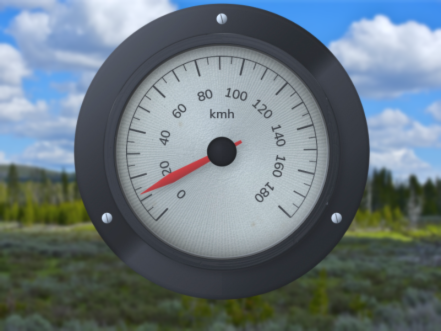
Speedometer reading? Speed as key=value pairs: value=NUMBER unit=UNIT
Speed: value=12.5 unit=km/h
